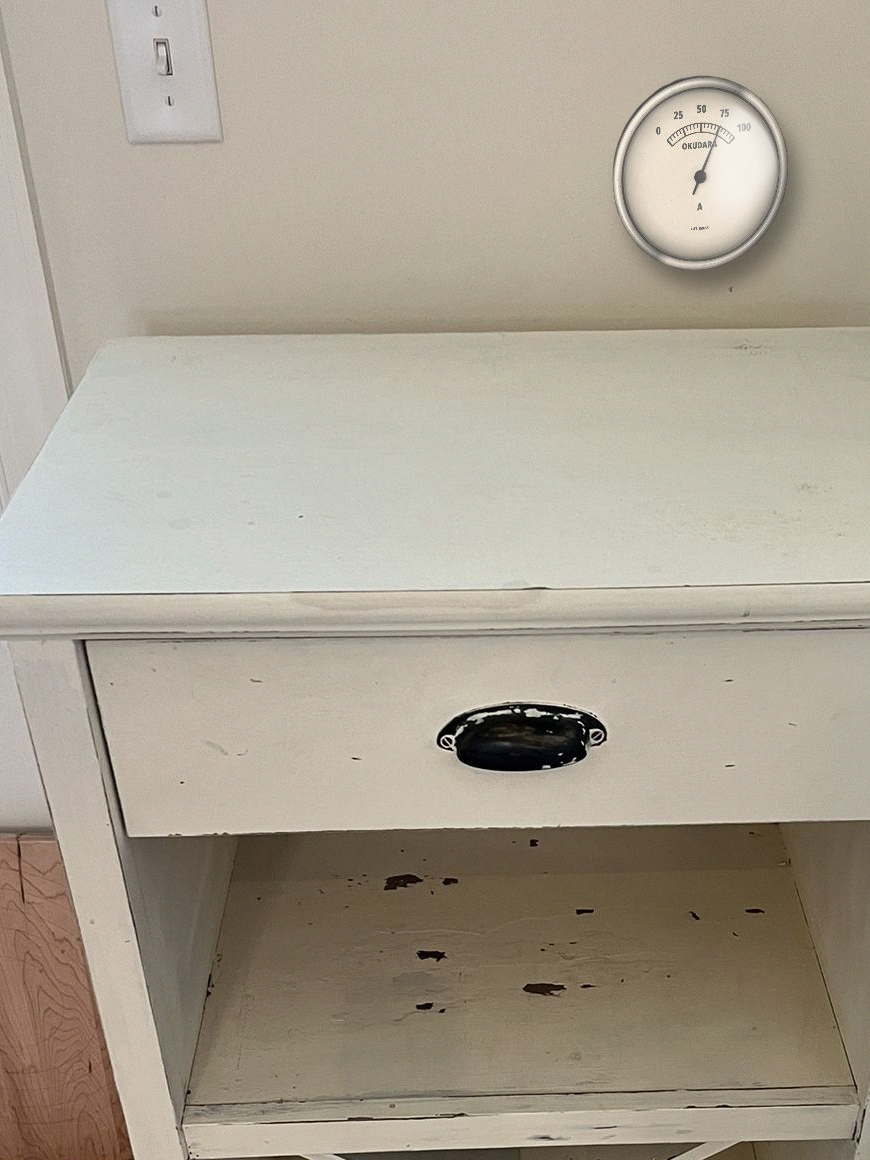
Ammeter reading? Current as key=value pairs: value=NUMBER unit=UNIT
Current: value=75 unit=A
